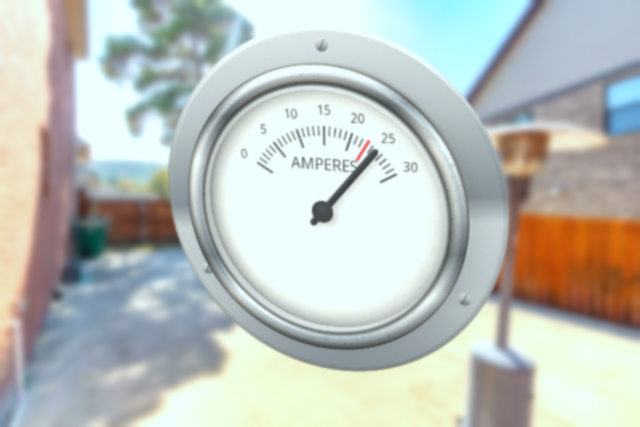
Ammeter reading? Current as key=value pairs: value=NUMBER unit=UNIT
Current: value=25 unit=A
